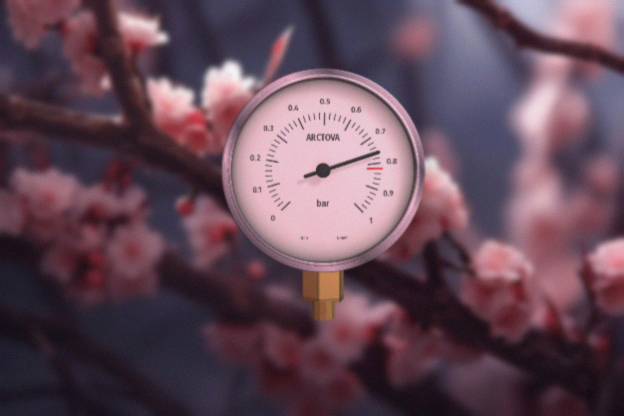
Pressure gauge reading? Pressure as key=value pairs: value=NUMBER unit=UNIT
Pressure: value=0.76 unit=bar
